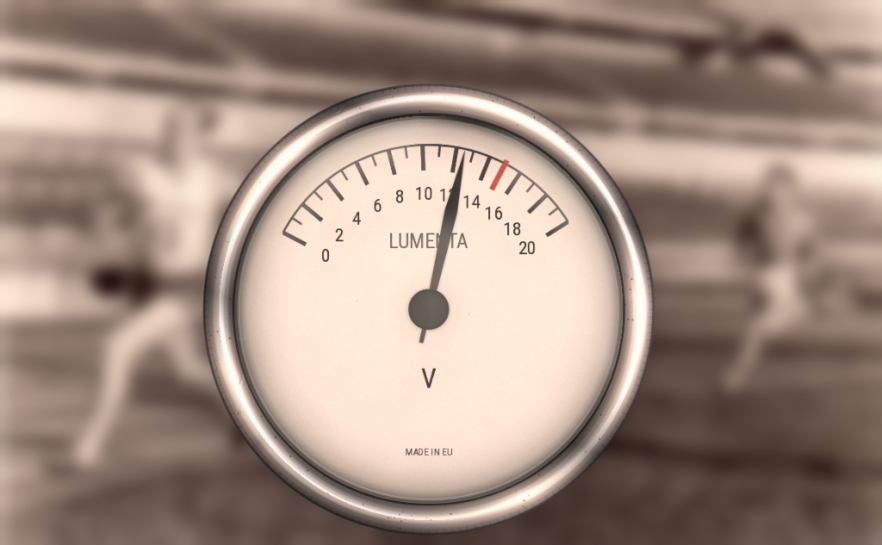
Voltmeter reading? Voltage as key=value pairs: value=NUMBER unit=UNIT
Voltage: value=12.5 unit=V
